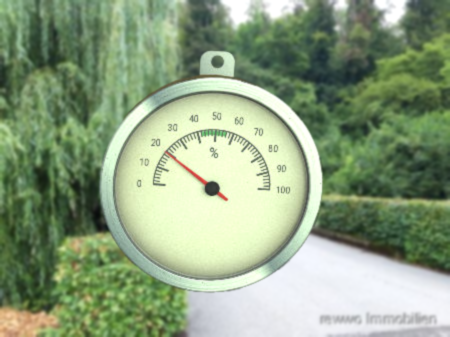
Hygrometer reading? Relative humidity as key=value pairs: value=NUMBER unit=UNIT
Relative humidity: value=20 unit=%
